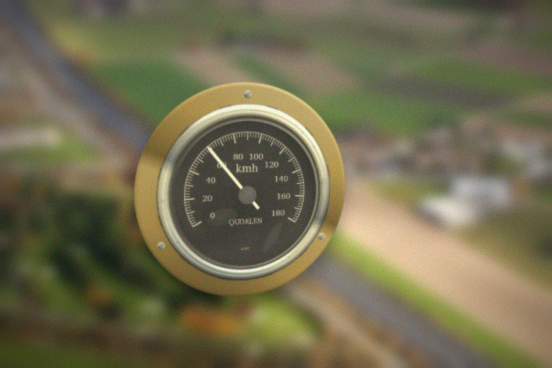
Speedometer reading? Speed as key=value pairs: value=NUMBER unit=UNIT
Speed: value=60 unit=km/h
